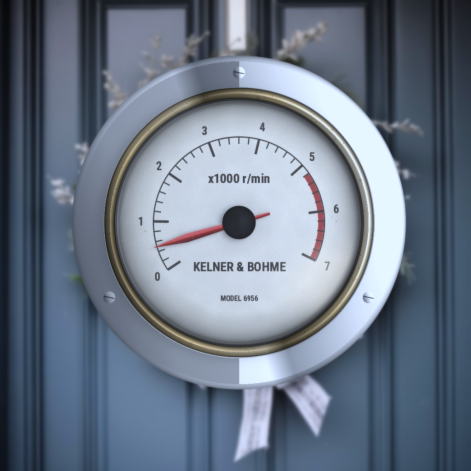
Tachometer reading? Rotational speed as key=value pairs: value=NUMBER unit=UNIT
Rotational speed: value=500 unit=rpm
